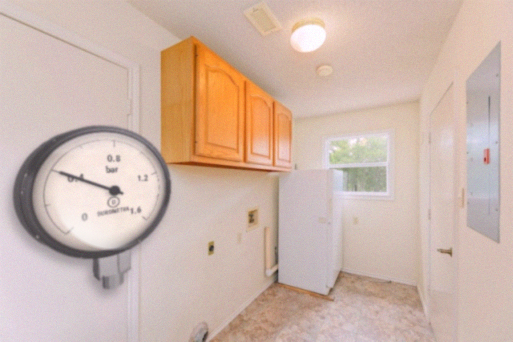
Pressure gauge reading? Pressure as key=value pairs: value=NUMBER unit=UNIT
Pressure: value=0.4 unit=bar
